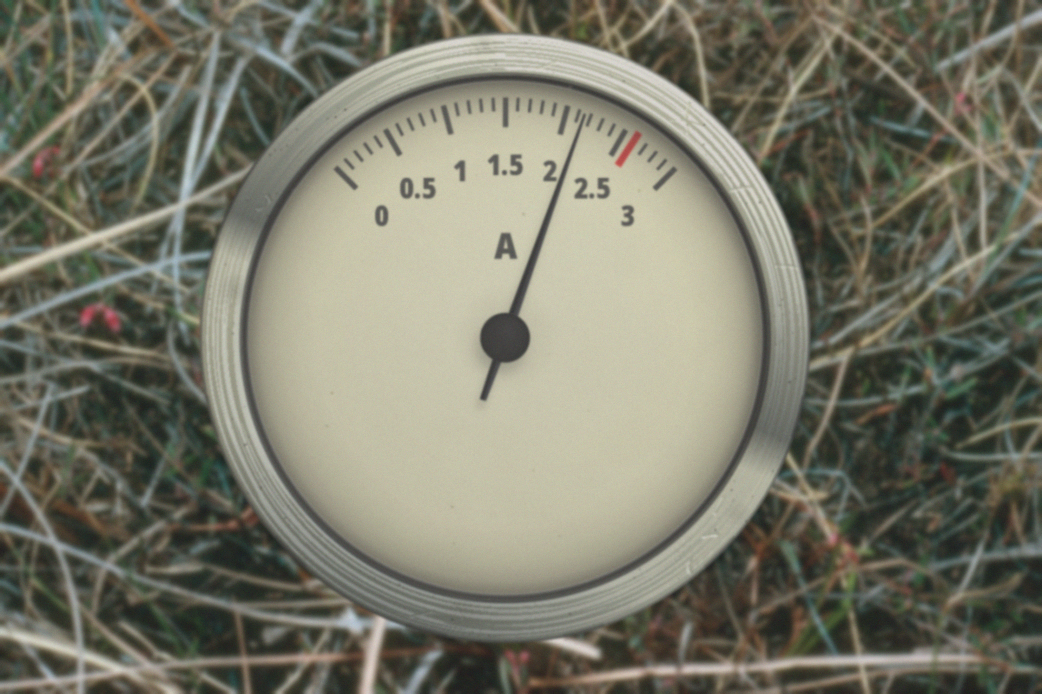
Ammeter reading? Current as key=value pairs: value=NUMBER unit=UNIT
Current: value=2.15 unit=A
